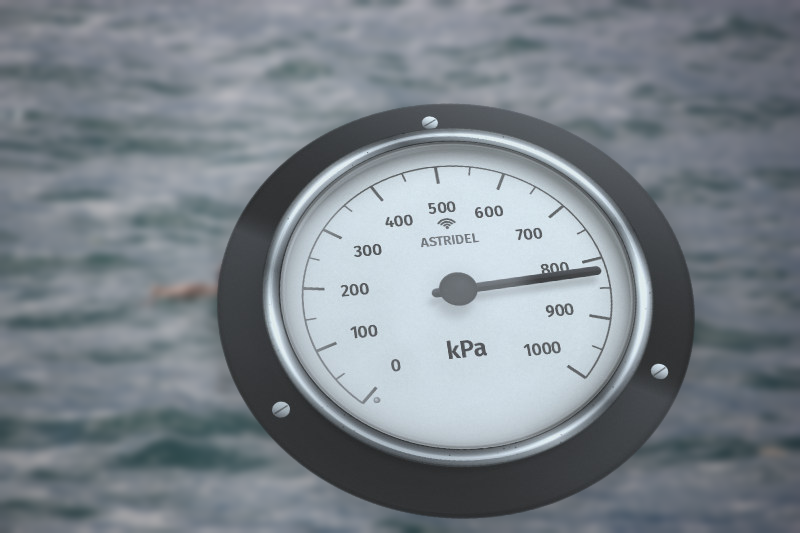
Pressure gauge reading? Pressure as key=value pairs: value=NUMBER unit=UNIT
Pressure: value=825 unit=kPa
